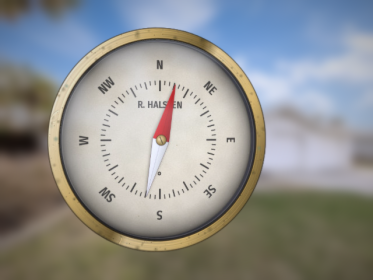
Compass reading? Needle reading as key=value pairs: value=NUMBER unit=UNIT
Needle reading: value=15 unit=°
